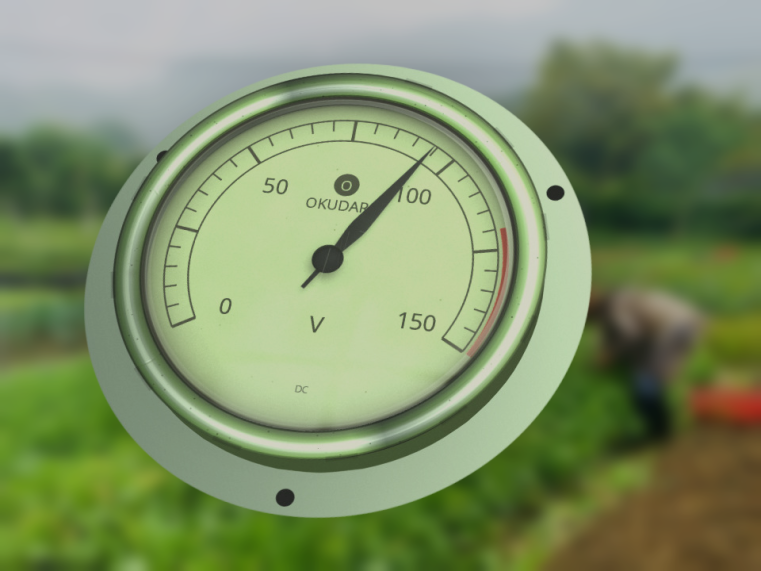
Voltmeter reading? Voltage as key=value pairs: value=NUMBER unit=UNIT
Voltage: value=95 unit=V
